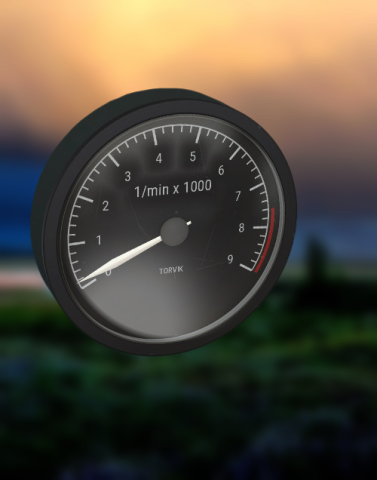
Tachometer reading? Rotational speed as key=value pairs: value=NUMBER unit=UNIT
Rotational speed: value=200 unit=rpm
